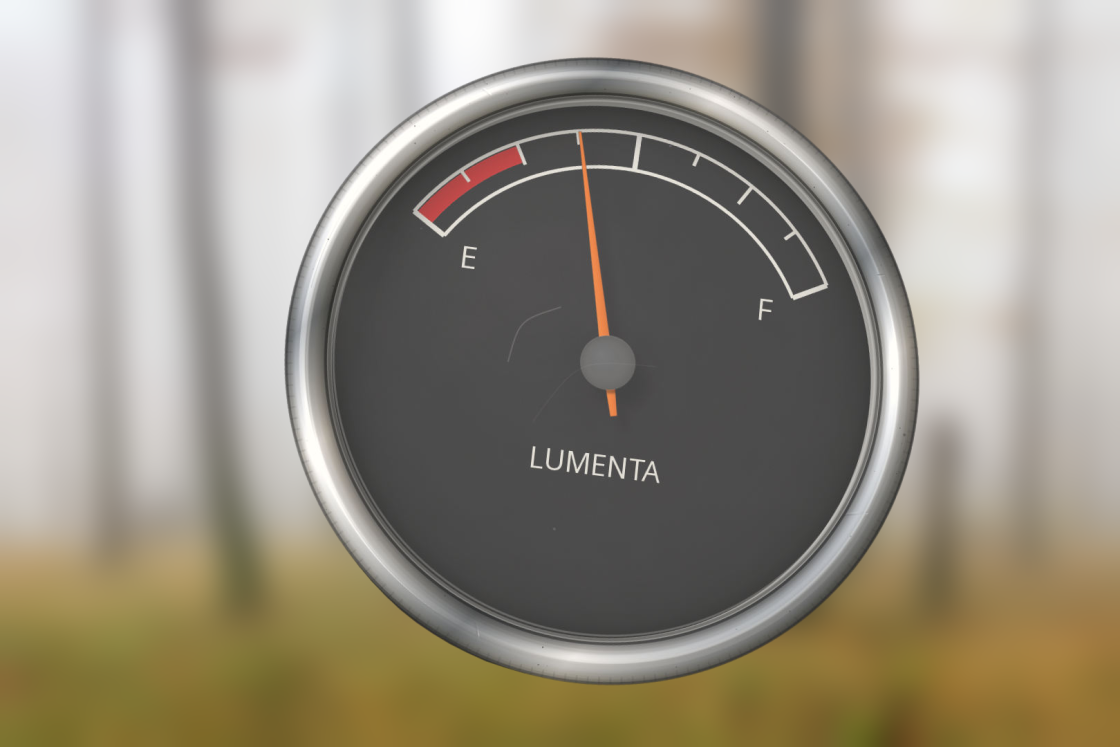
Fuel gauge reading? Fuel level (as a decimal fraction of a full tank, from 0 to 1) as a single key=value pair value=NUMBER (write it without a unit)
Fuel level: value=0.375
